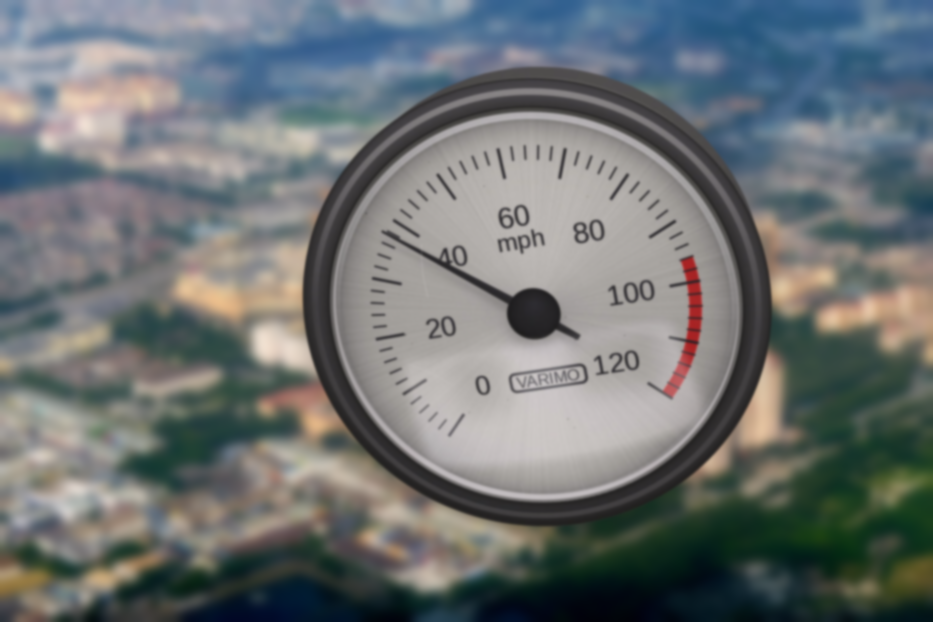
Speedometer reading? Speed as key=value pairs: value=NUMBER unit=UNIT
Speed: value=38 unit=mph
